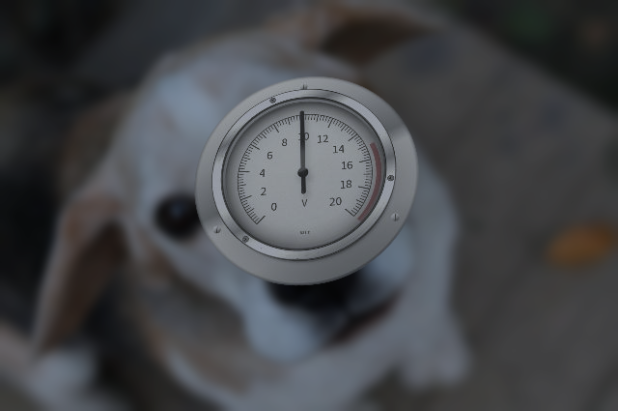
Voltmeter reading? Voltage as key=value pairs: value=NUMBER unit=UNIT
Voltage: value=10 unit=V
